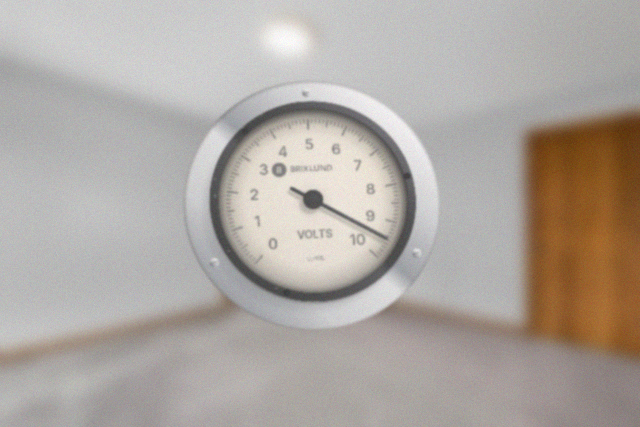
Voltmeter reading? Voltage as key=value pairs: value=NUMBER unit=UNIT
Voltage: value=9.5 unit=V
